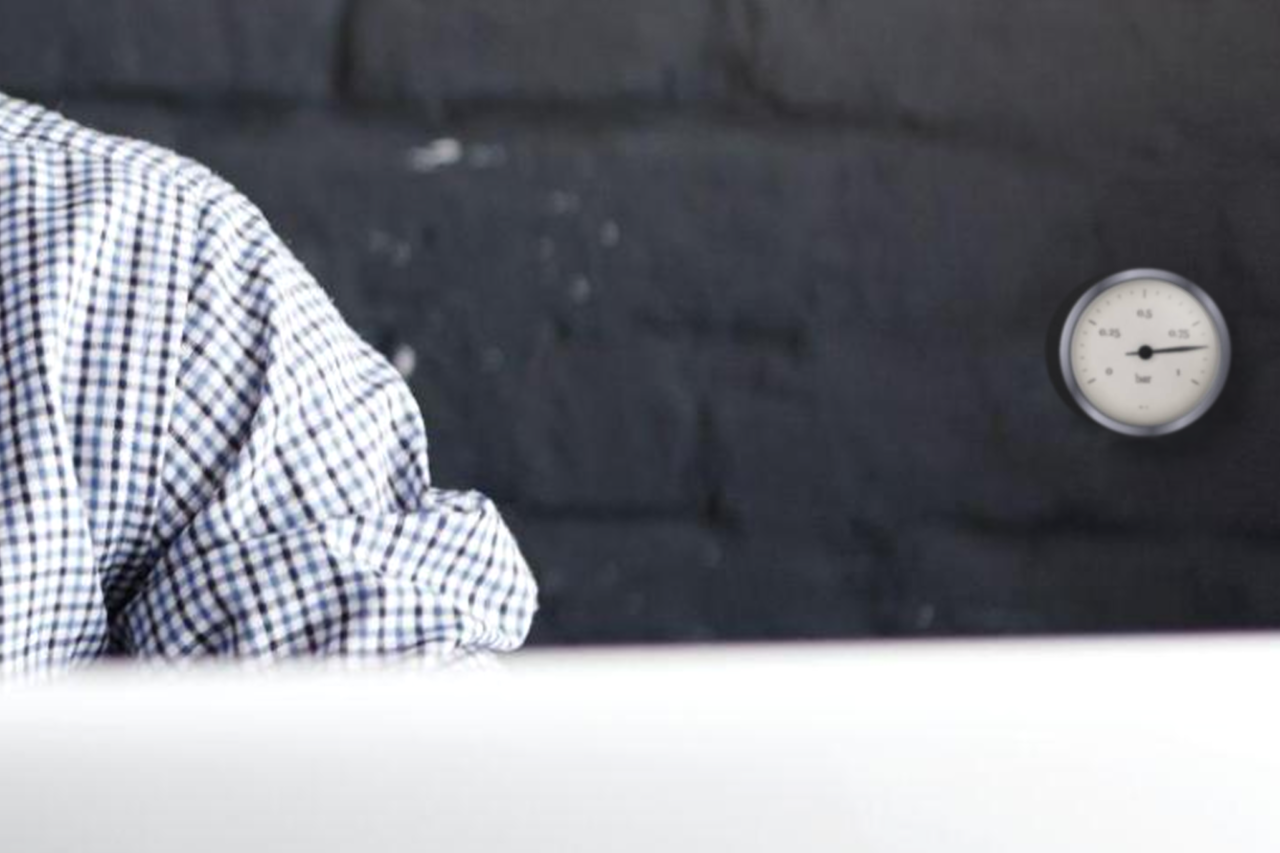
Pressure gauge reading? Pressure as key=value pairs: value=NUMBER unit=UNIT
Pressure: value=0.85 unit=bar
